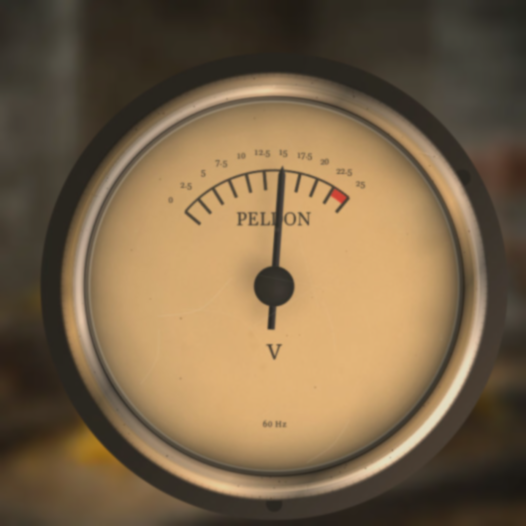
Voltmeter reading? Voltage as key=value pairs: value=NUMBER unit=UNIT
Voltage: value=15 unit=V
